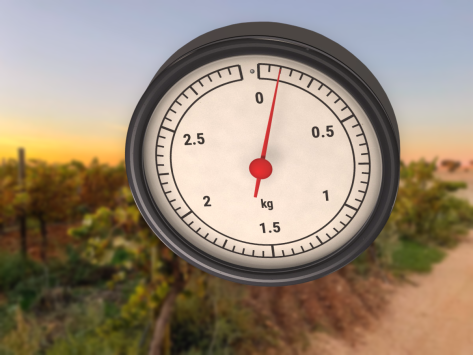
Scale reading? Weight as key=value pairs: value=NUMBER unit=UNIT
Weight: value=0.1 unit=kg
